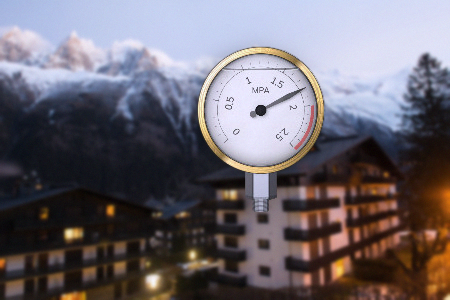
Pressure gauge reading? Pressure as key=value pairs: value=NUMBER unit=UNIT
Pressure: value=1.8 unit=MPa
